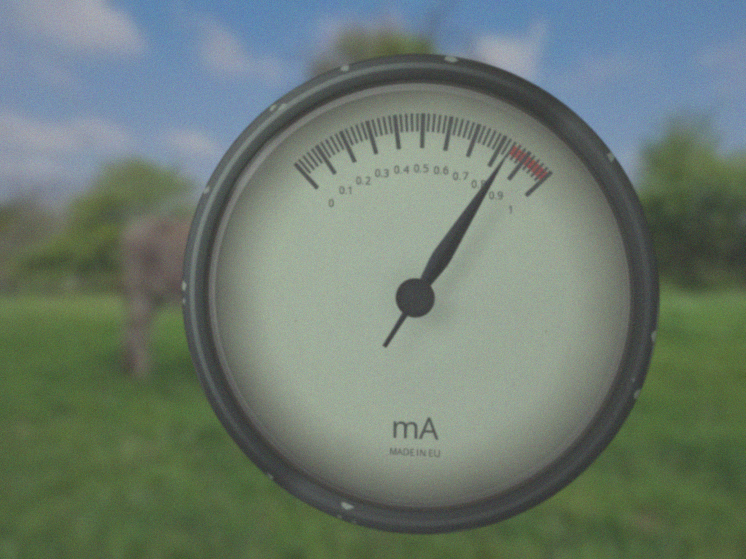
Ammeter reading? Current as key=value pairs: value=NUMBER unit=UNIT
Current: value=0.84 unit=mA
